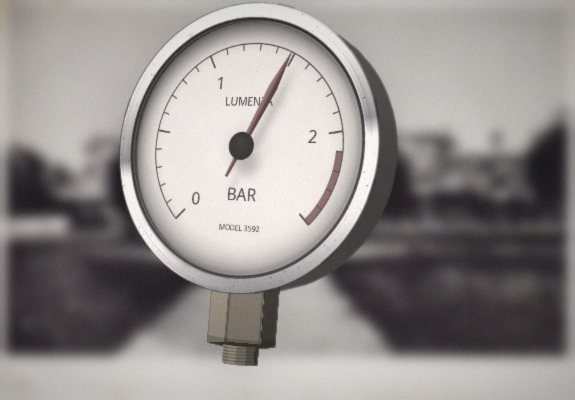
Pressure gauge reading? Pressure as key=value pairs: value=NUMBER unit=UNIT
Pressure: value=1.5 unit=bar
